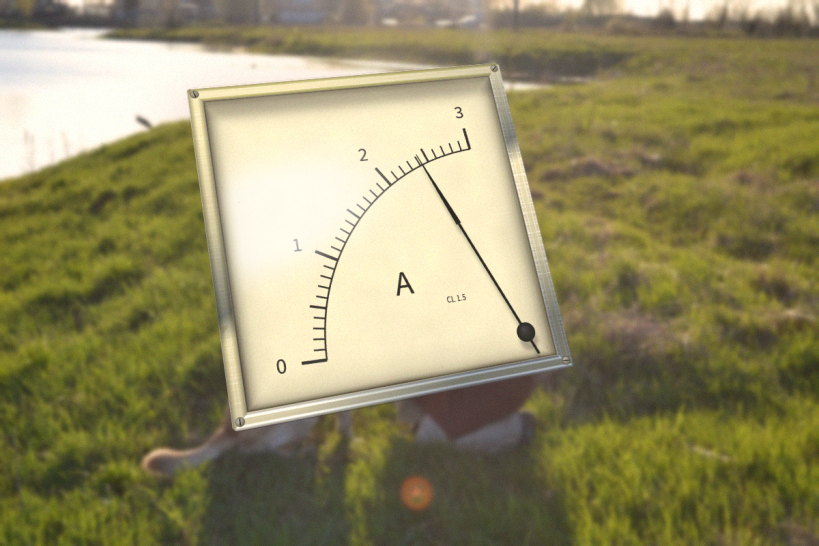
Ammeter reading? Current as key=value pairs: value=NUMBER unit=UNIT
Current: value=2.4 unit=A
